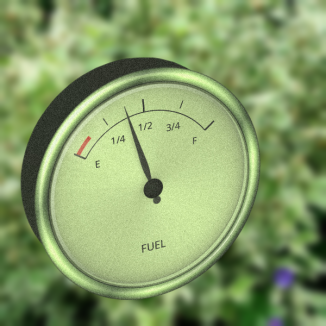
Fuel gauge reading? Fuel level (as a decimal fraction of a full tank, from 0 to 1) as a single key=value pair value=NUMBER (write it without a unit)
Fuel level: value=0.375
